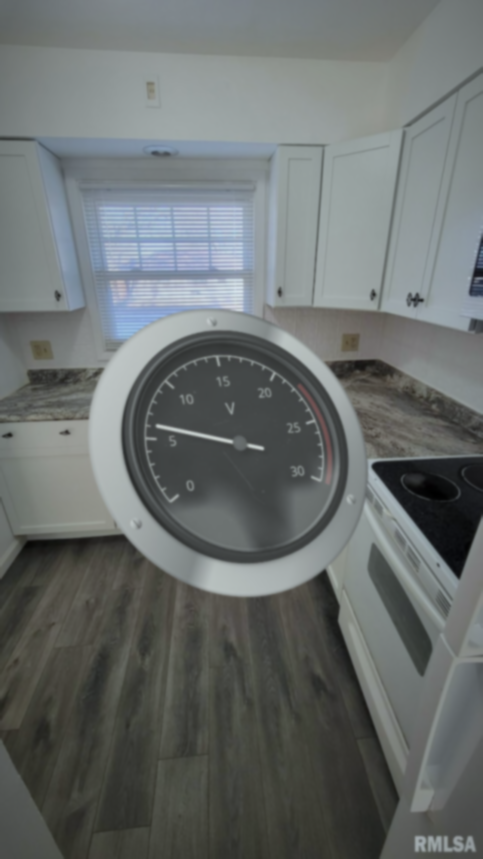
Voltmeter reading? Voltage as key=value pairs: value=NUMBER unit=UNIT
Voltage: value=6 unit=V
